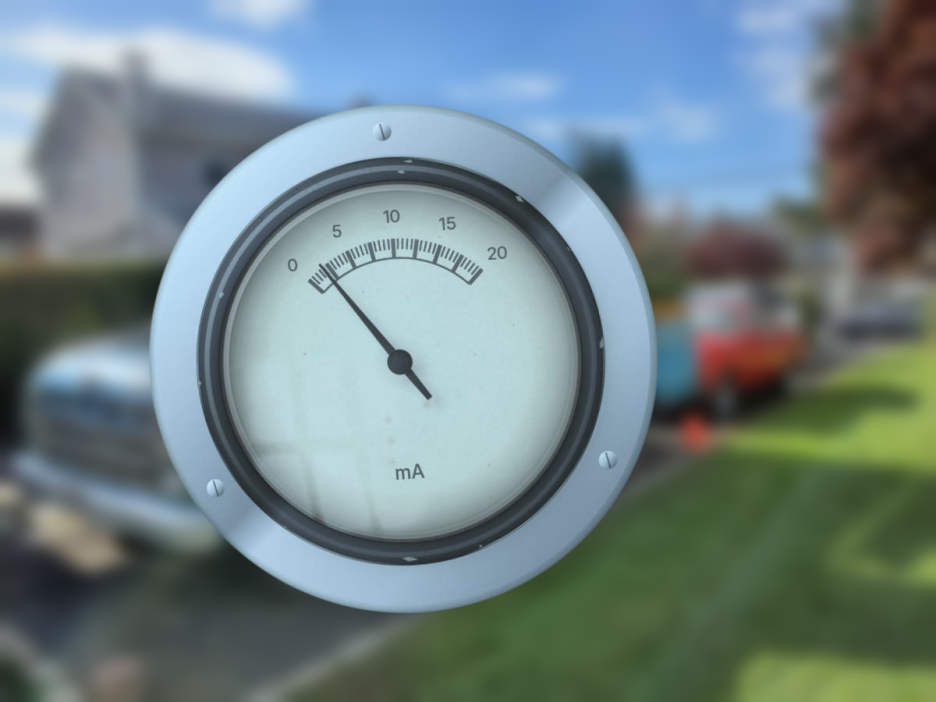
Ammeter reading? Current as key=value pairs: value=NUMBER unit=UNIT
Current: value=2 unit=mA
